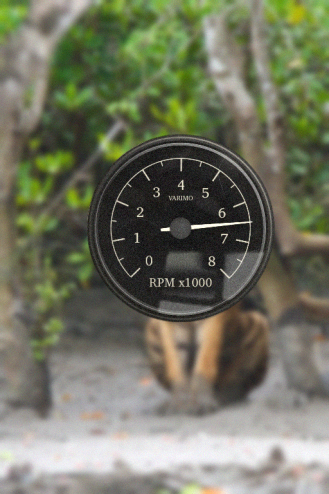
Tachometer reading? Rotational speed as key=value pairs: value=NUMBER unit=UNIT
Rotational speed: value=6500 unit=rpm
